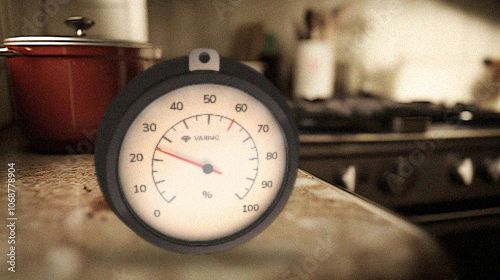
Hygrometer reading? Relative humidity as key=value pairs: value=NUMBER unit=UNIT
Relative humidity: value=25 unit=%
